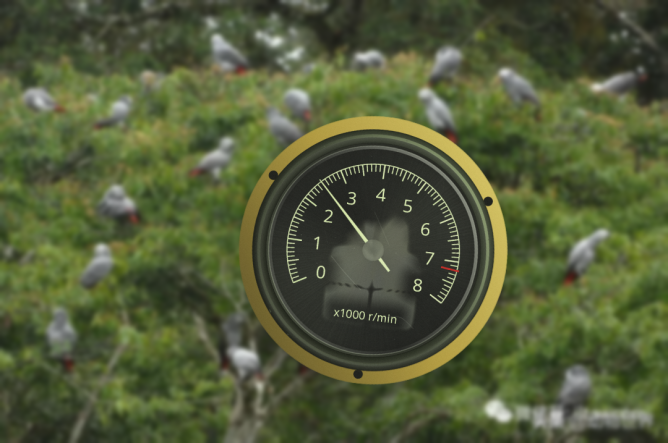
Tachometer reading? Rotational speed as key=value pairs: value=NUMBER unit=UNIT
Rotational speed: value=2500 unit=rpm
